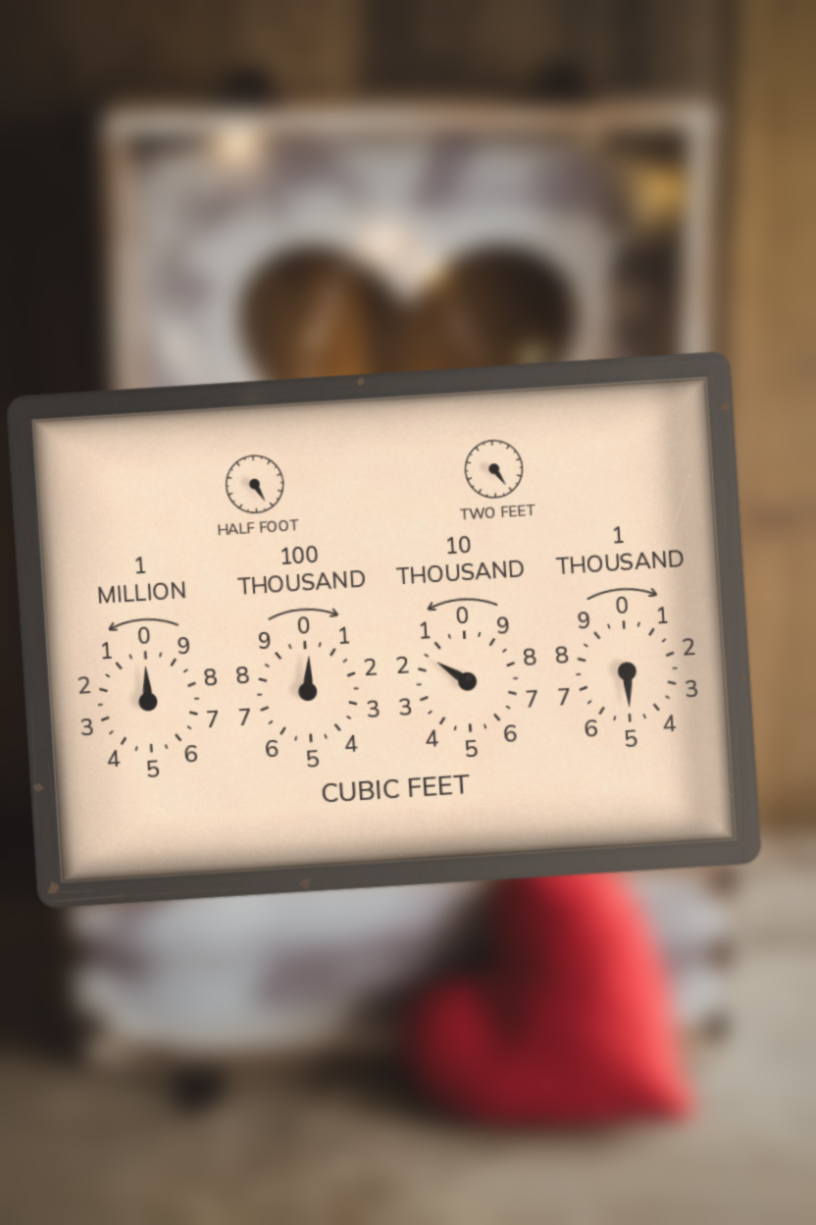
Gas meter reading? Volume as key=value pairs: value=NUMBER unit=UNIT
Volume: value=1500 unit=ft³
